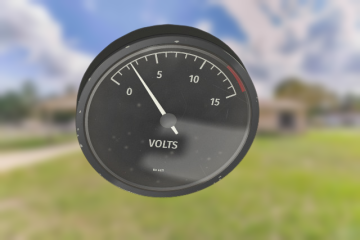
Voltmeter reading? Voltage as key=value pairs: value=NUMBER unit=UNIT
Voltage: value=2.5 unit=V
